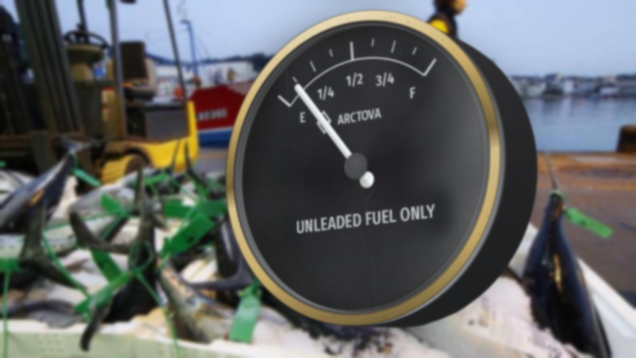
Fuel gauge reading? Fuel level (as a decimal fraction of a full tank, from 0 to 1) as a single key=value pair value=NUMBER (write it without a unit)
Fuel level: value=0.125
